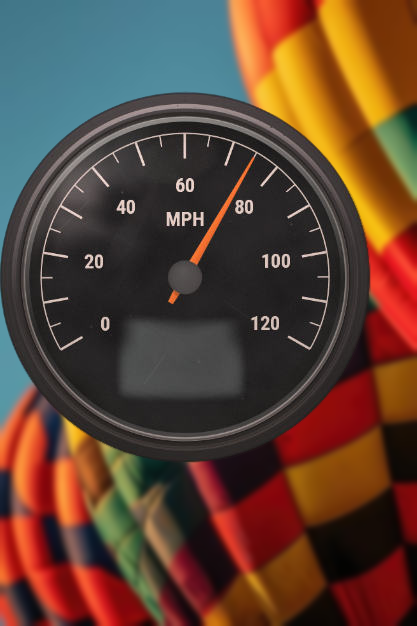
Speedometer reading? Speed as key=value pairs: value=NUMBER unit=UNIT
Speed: value=75 unit=mph
